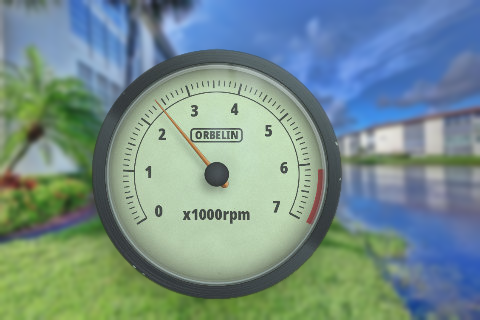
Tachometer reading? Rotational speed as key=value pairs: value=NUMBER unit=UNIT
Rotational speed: value=2400 unit=rpm
